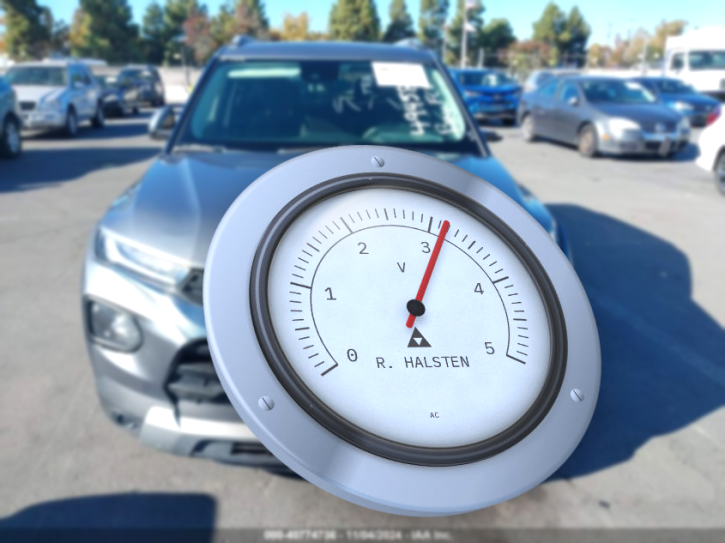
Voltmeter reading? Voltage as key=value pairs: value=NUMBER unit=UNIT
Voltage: value=3.15 unit=V
